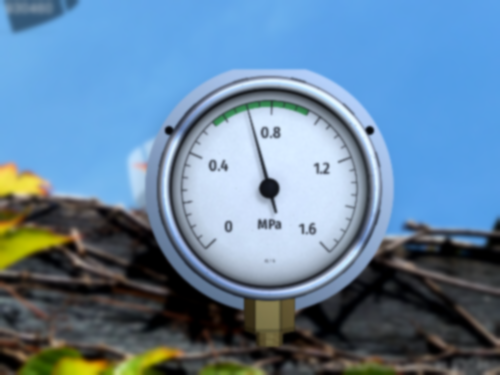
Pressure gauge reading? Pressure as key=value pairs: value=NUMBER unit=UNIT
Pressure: value=0.7 unit=MPa
